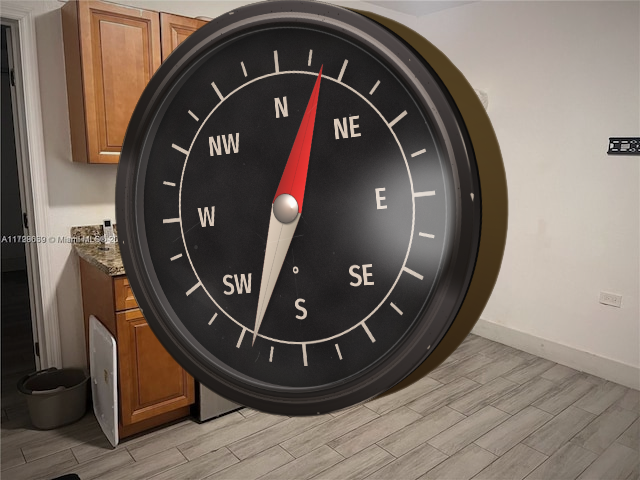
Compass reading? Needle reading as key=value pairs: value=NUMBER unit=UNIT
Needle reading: value=22.5 unit=°
